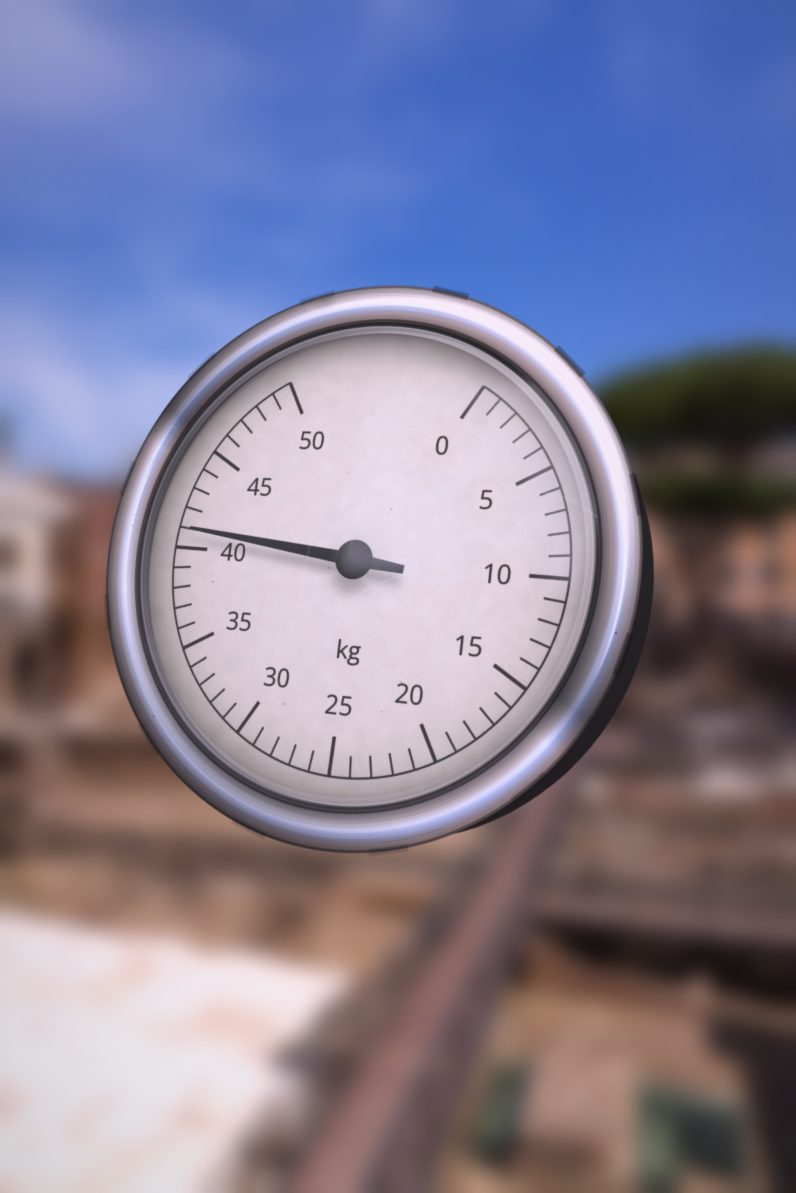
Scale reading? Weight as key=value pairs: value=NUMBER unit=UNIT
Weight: value=41 unit=kg
